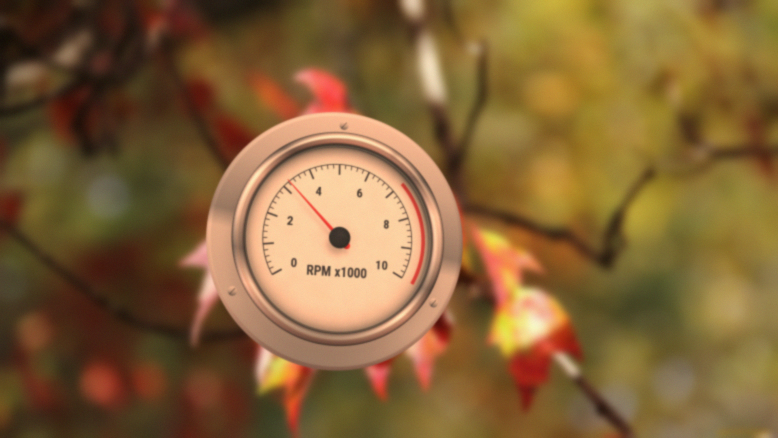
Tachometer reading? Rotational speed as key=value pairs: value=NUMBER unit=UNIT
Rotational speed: value=3200 unit=rpm
